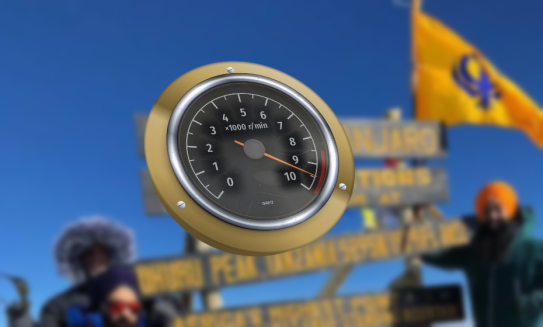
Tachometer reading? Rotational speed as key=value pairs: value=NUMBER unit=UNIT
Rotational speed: value=9500 unit=rpm
